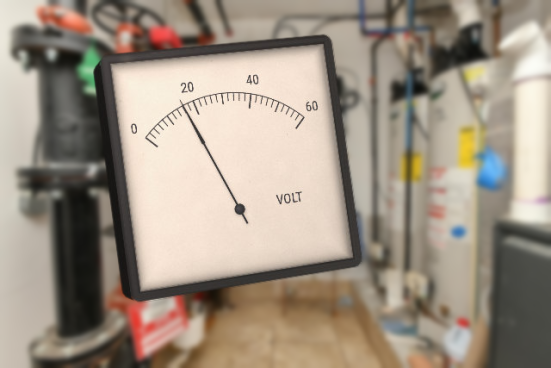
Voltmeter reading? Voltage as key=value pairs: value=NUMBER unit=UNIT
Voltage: value=16 unit=V
